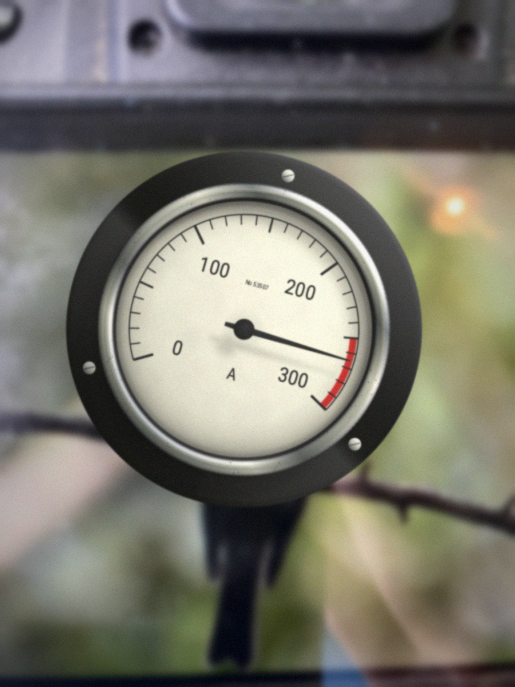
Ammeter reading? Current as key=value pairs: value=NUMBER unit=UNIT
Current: value=265 unit=A
